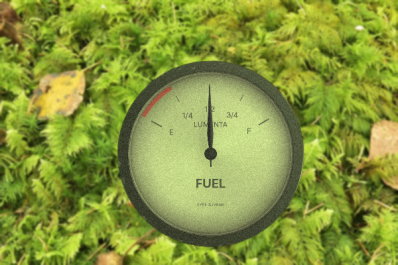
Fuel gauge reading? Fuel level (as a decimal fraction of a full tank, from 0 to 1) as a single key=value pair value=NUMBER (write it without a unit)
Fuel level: value=0.5
